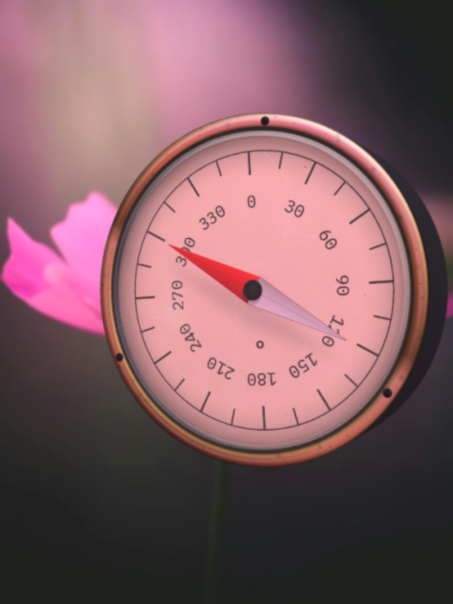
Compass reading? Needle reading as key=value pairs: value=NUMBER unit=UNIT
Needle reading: value=300 unit=°
